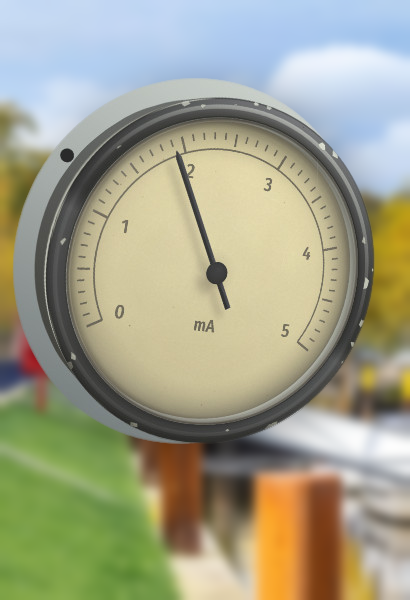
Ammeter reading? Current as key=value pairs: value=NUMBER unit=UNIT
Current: value=1.9 unit=mA
